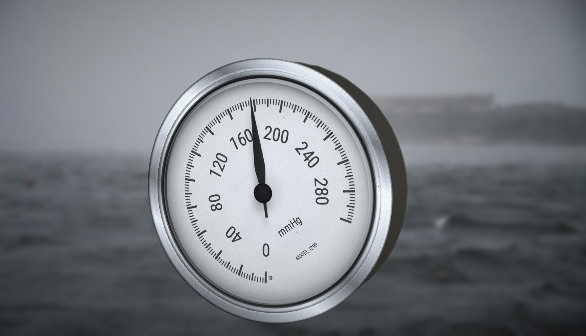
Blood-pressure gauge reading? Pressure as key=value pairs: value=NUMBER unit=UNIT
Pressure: value=180 unit=mmHg
